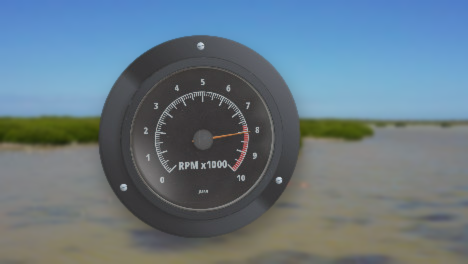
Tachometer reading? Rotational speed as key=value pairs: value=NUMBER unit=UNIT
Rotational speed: value=8000 unit=rpm
